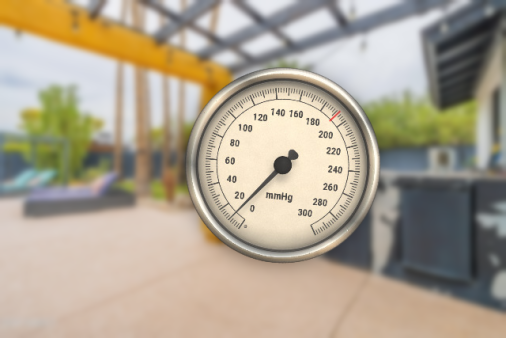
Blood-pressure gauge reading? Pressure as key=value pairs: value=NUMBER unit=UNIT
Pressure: value=10 unit=mmHg
